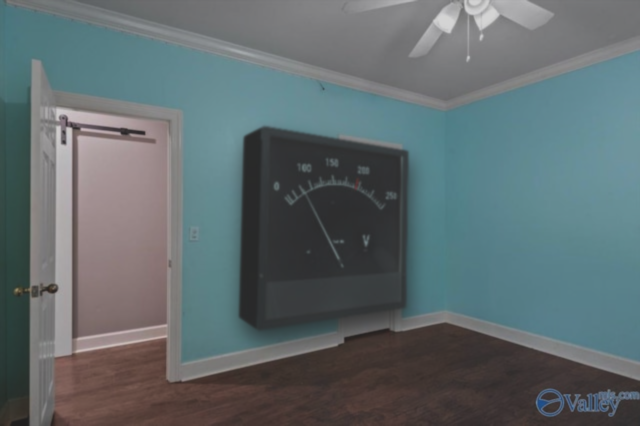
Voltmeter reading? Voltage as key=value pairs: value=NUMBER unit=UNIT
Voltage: value=75 unit=V
